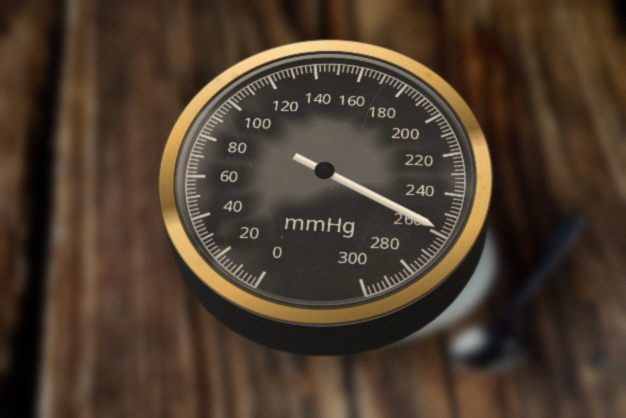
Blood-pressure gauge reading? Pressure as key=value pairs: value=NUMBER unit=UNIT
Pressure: value=260 unit=mmHg
